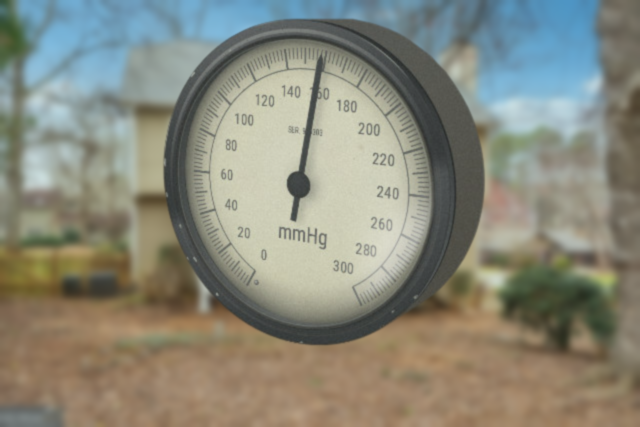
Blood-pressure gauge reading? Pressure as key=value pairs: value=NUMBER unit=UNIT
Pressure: value=160 unit=mmHg
